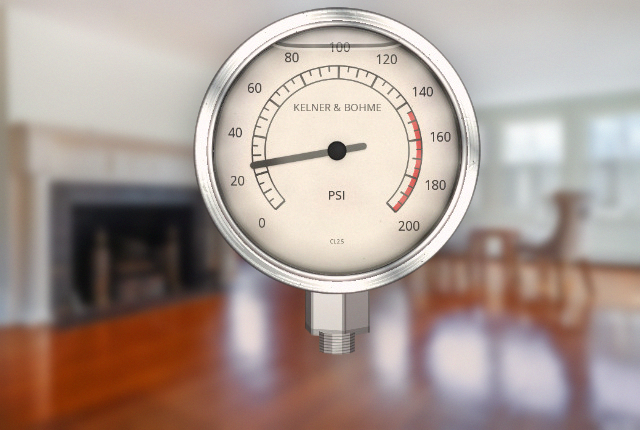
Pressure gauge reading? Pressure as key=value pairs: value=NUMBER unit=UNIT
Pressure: value=25 unit=psi
